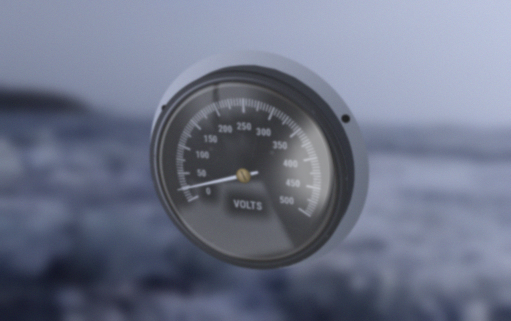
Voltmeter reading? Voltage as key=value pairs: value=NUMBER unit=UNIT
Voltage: value=25 unit=V
